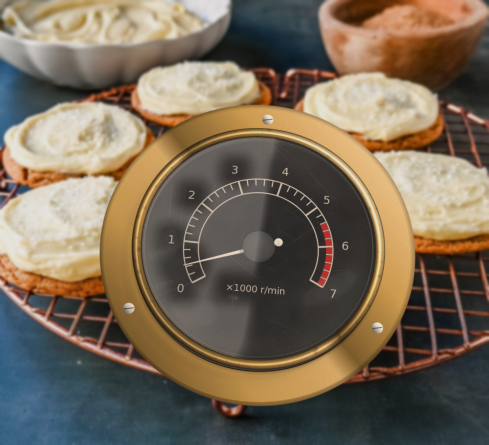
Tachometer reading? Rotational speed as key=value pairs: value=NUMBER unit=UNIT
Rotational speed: value=400 unit=rpm
